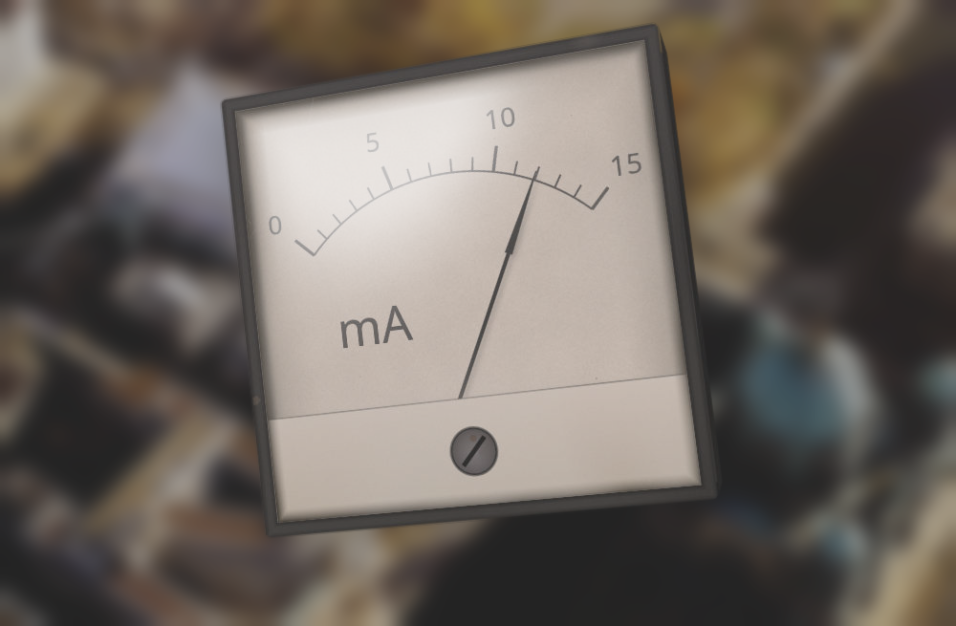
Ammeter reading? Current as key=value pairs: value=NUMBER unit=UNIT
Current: value=12 unit=mA
